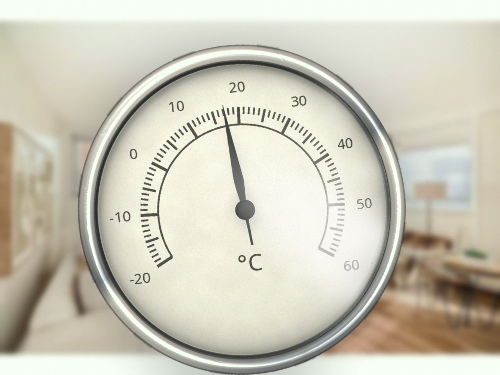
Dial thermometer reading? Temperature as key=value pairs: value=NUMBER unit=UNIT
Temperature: value=17 unit=°C
